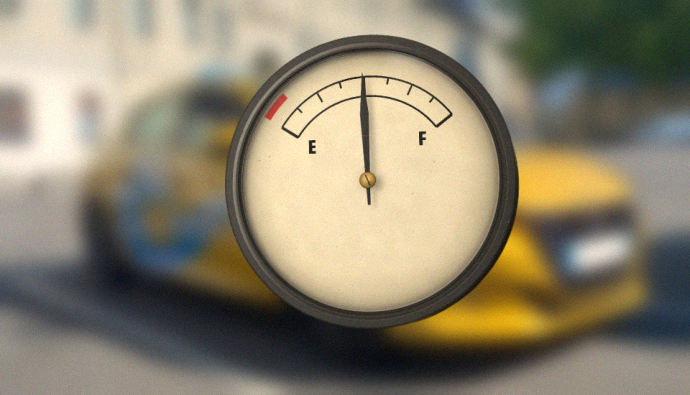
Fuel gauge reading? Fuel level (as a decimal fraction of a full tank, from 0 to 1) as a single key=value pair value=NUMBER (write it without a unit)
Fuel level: value=0.5
